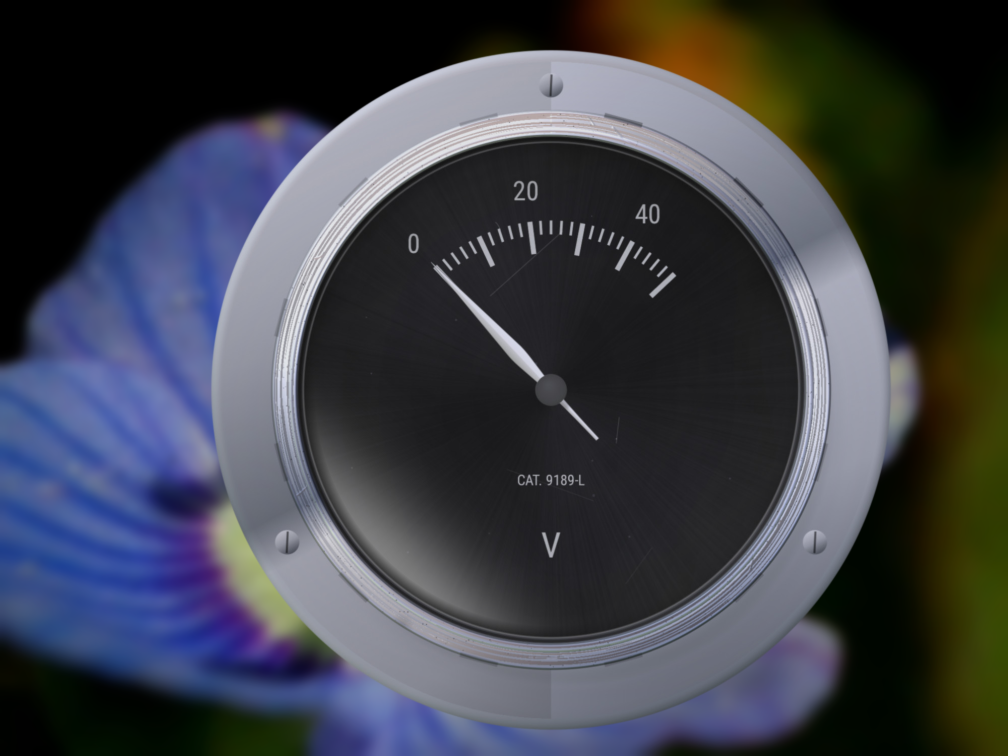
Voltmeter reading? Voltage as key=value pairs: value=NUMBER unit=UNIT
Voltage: value=0 unit=V
